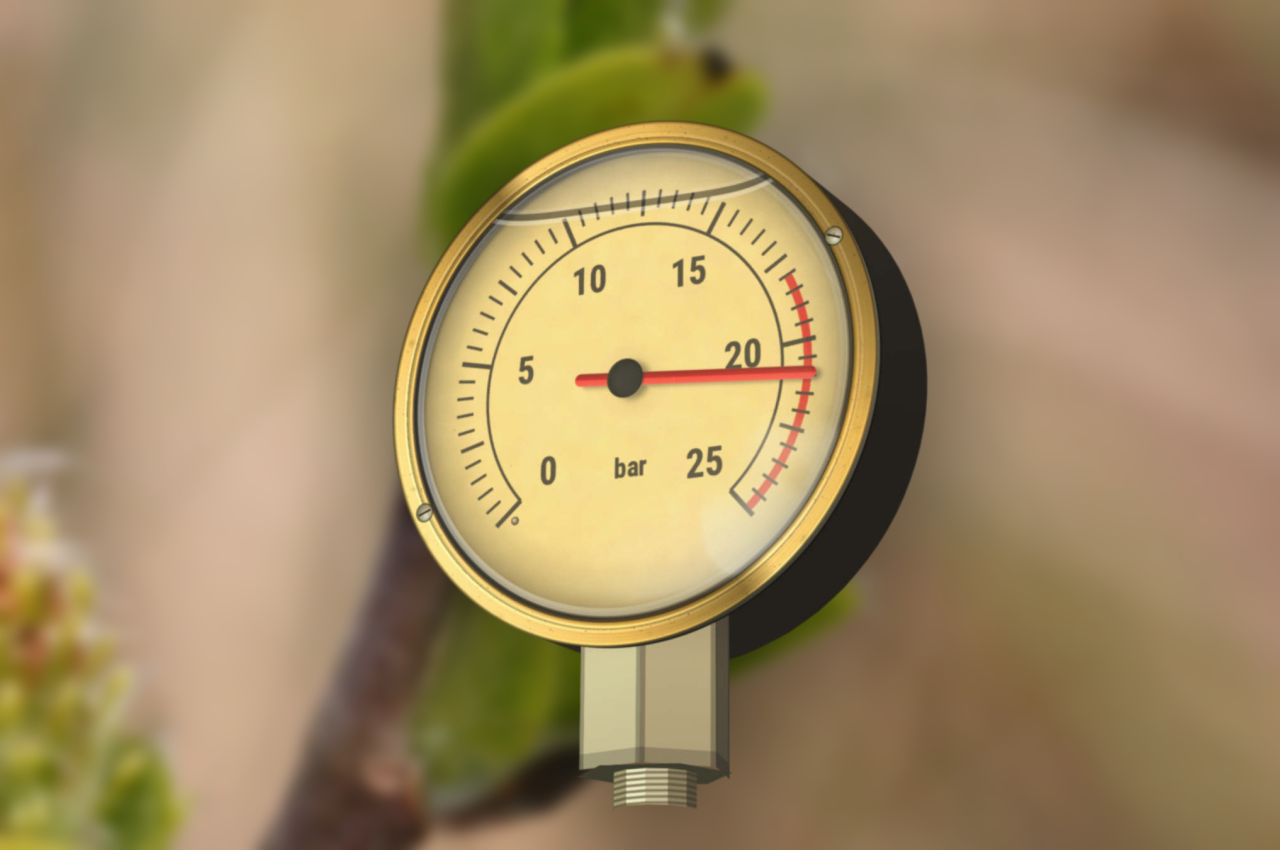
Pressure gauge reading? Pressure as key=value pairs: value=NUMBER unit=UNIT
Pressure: value=21 unit=bar
